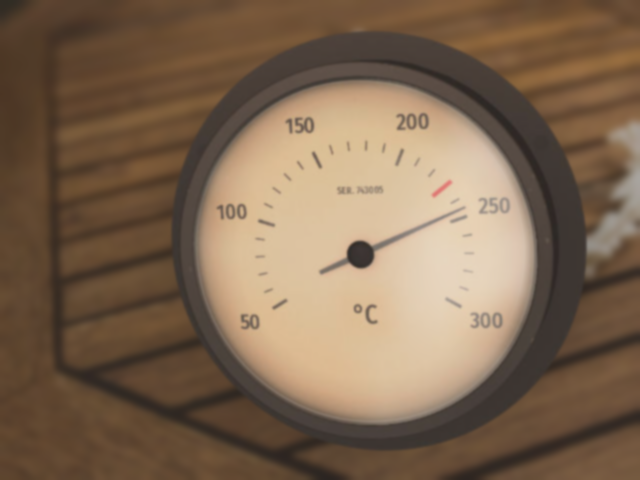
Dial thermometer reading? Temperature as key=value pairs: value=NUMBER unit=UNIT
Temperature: value=245 unit=°C
